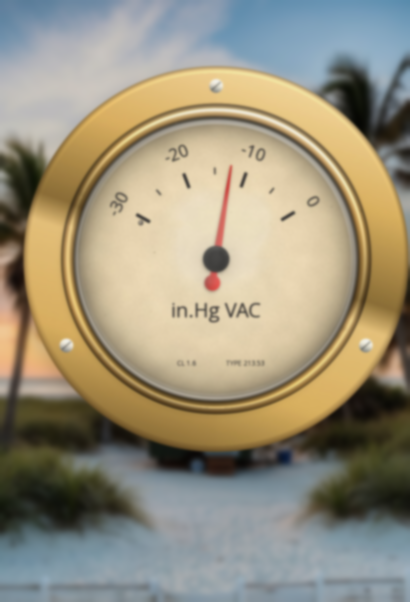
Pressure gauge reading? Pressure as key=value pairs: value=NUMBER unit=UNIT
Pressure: value=-12.5 unit=inHg
